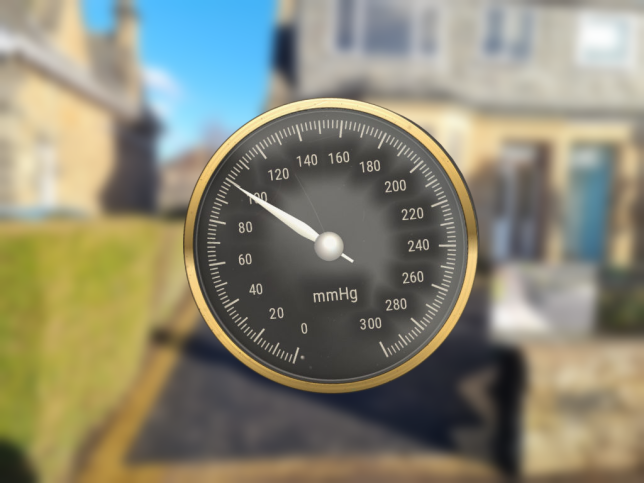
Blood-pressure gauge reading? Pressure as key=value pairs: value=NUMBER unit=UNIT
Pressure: value=100 unit=mmHg
